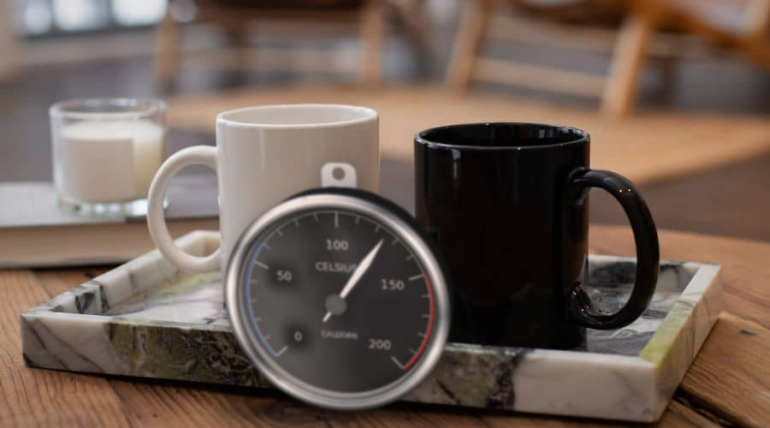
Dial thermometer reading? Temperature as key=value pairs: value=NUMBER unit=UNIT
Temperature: value=125 unit=°C
